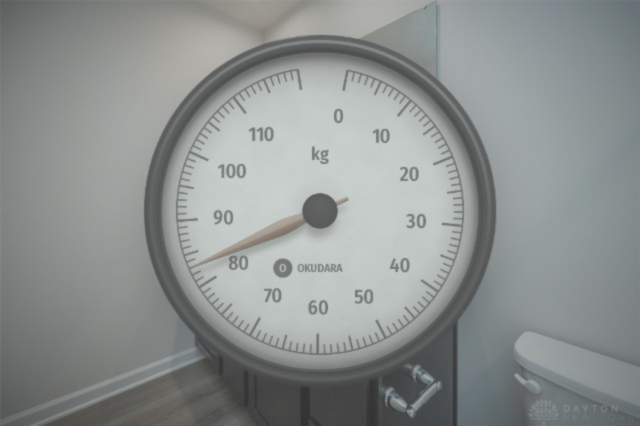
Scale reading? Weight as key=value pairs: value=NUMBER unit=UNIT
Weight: value=83 unit=kg
